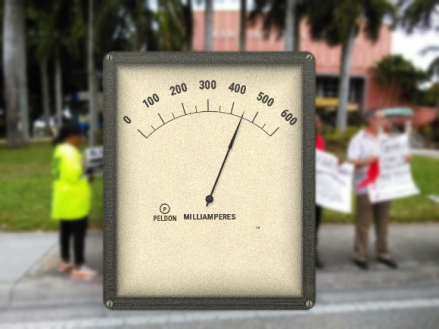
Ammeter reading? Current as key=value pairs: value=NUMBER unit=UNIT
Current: value=450 unit=mA
